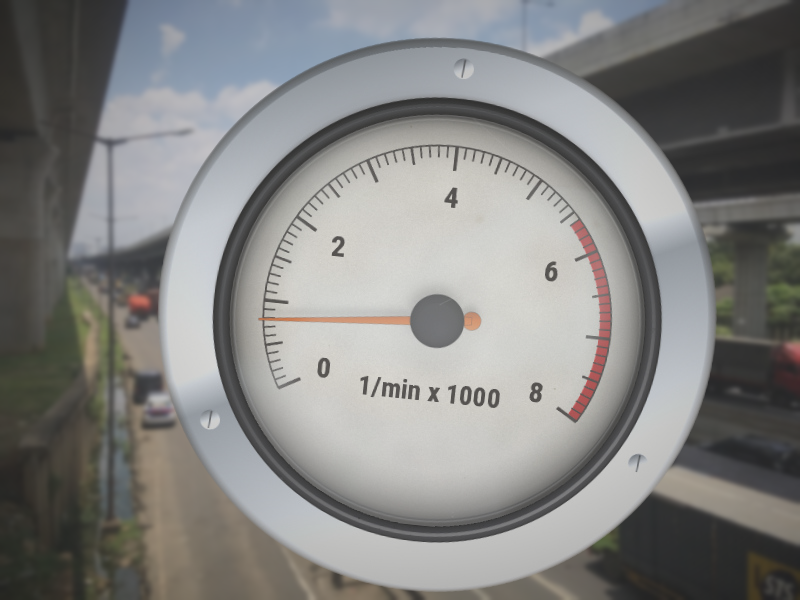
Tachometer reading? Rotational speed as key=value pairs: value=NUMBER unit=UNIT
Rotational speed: value=800 unit=rpm
